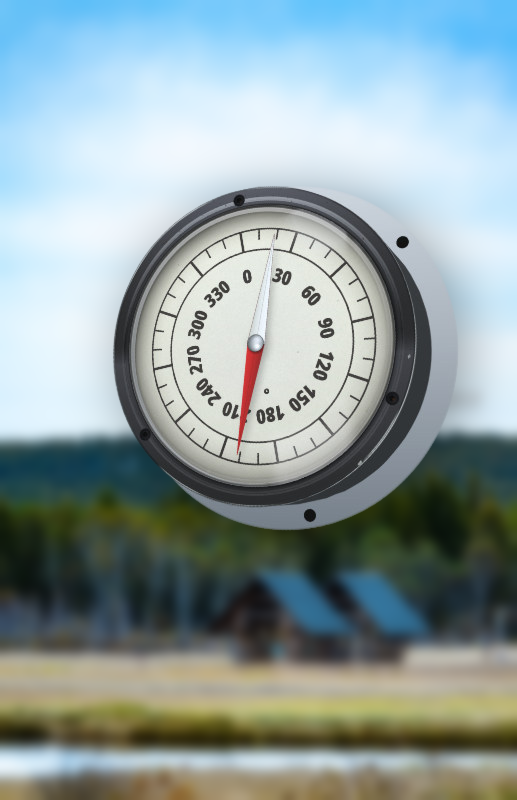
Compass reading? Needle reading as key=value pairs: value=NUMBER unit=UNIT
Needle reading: value=200 unit=°
